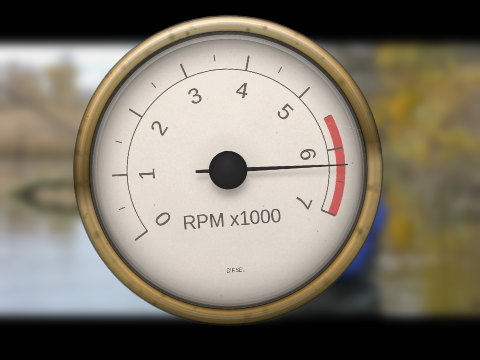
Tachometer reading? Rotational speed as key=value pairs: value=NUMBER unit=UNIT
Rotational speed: value=6250 unit=rpm
